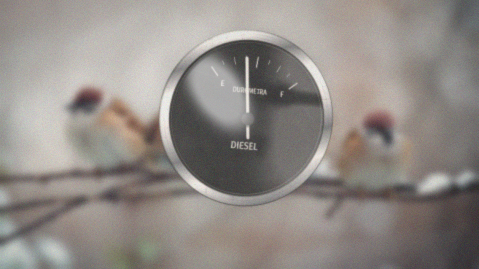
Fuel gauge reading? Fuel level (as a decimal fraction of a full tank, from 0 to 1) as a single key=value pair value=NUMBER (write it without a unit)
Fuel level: value=0.375
